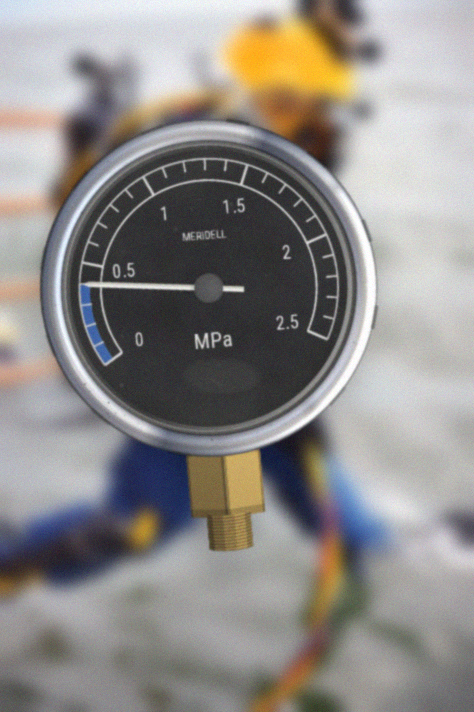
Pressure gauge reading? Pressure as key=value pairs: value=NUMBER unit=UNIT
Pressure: value=0.4 unit=MPa
